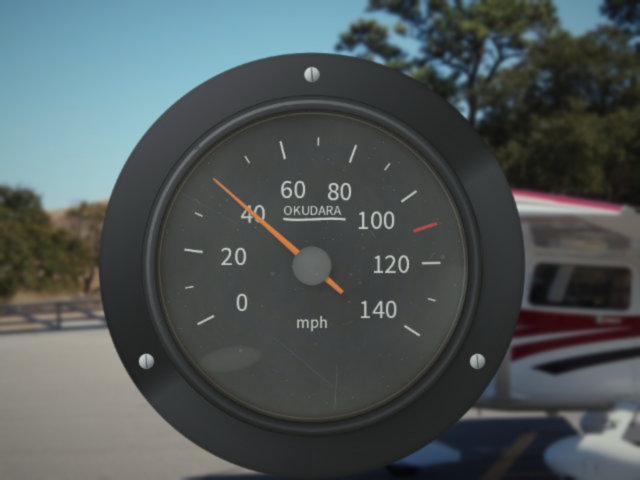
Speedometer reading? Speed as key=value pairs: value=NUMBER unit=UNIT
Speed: value=40 unit=mph
